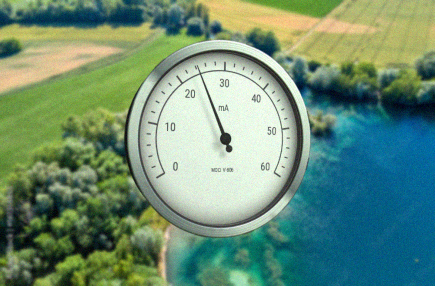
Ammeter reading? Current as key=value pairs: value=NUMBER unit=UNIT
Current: value=24 unit=mA
